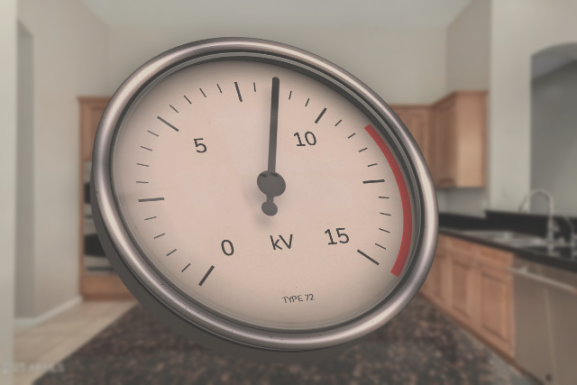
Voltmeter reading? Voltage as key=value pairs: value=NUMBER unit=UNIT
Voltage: value=8.5 unit=kV
